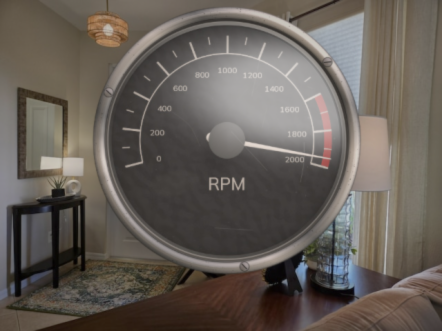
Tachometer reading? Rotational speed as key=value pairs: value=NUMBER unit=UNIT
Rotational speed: value=1950 unit=rpm
